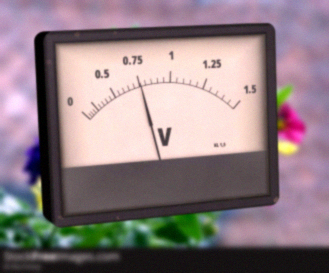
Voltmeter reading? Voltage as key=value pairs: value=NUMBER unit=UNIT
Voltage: value=0.75 unit=V
